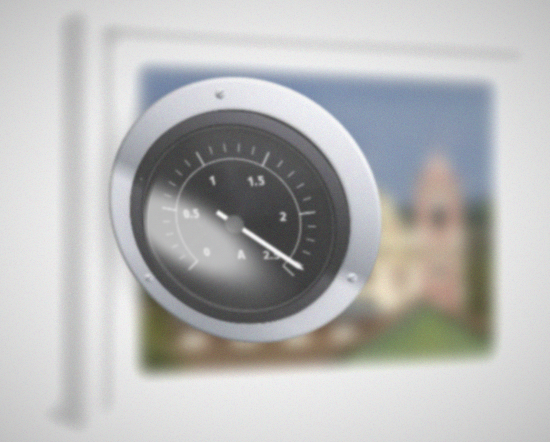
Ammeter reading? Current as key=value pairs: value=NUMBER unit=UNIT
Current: value=2.4 unit=A
